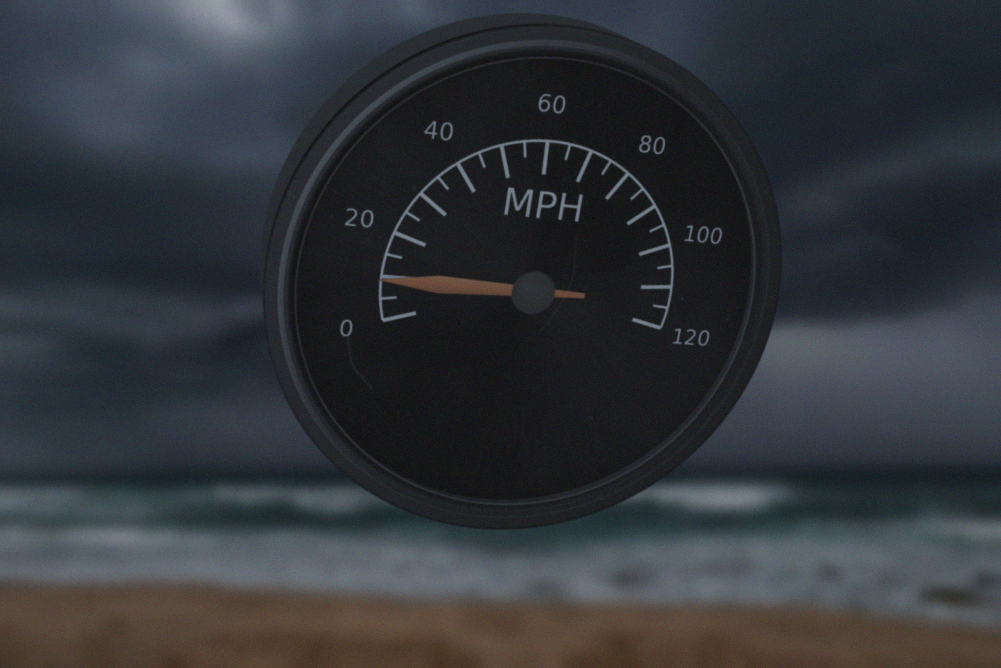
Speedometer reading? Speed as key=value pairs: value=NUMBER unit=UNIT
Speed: value=10 unit=mph
